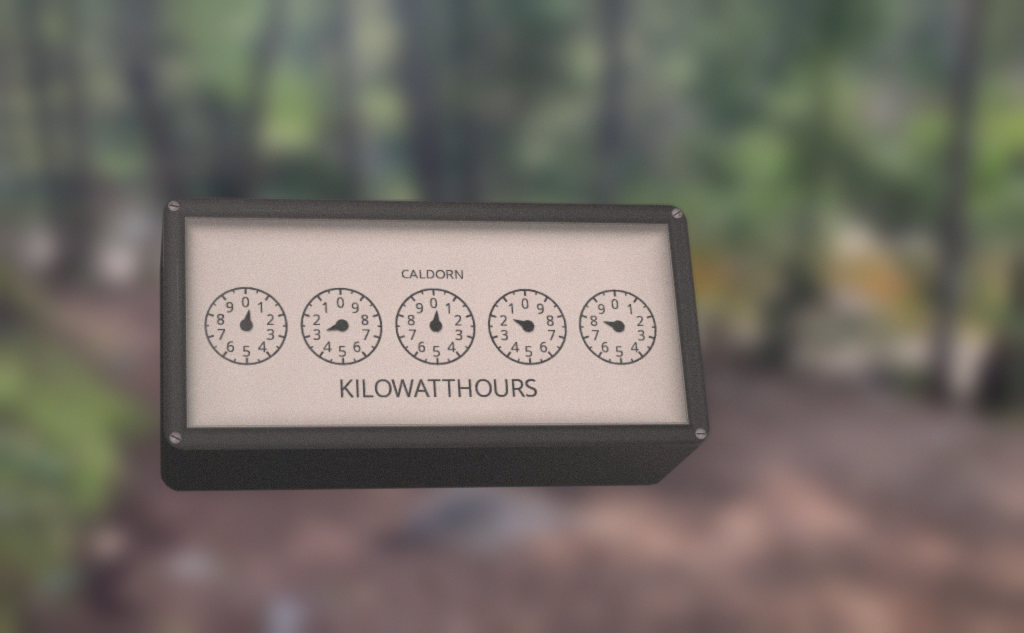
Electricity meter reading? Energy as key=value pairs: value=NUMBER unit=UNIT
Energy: value=3018 unit=kWh
